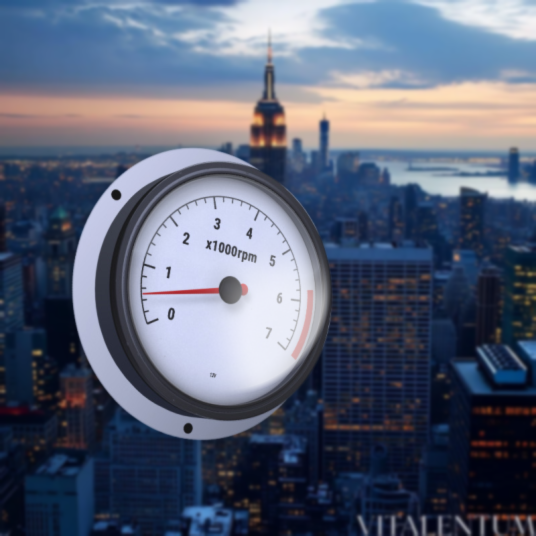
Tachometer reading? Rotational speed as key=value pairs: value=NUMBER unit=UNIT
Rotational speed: value=500 unit=rpm
